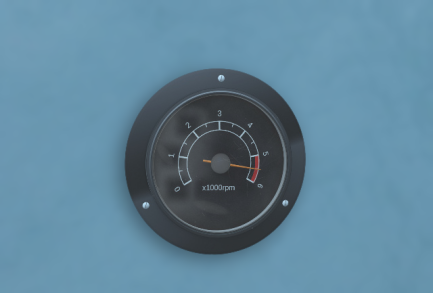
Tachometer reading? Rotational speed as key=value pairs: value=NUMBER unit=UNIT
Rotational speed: value=5500 unit=rpm
